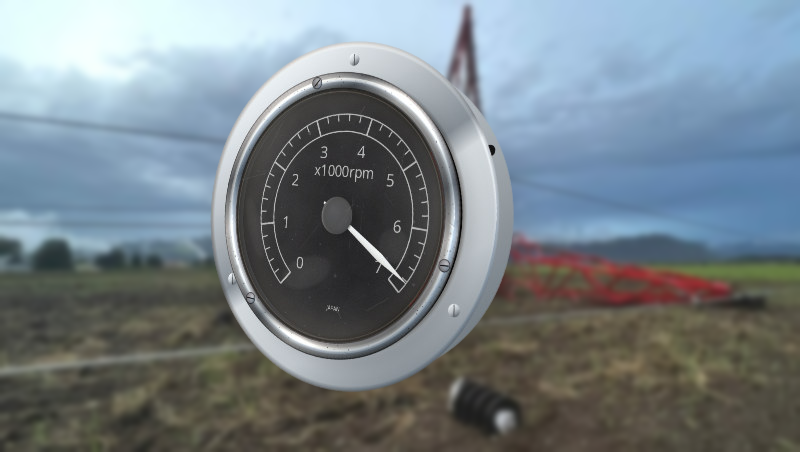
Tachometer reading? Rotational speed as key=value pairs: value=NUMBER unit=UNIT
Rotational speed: value=6800 unit=rpm
